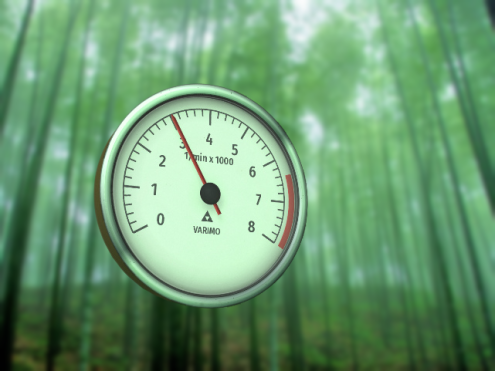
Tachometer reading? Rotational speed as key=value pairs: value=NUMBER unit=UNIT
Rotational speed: value=3000 unit=rpm
